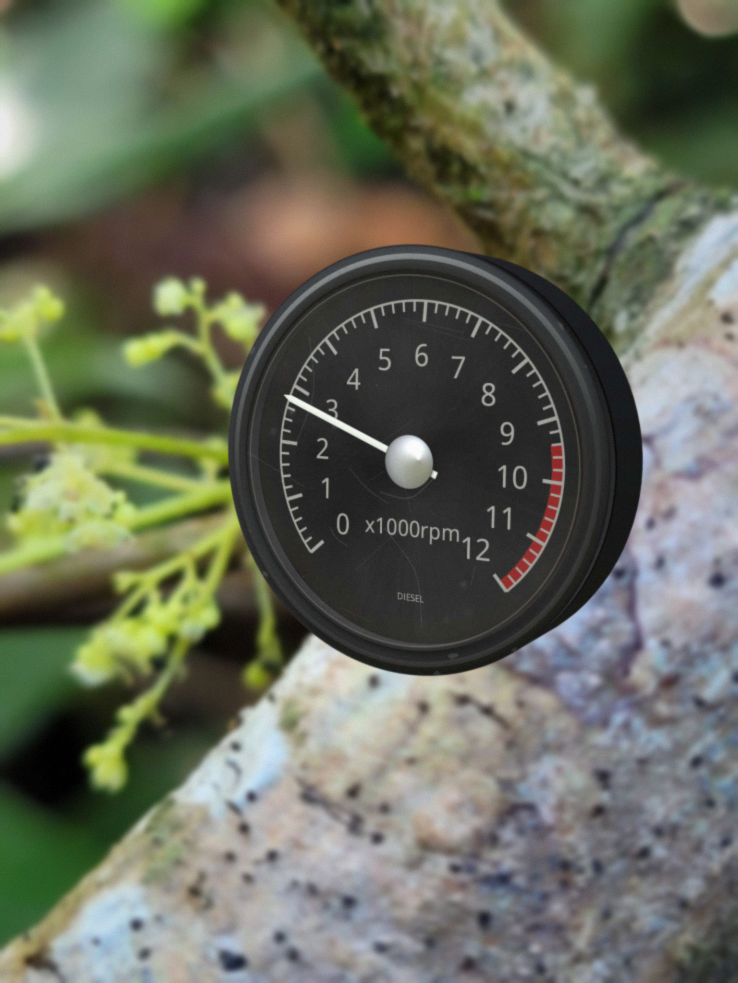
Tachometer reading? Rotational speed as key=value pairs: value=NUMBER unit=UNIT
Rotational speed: value=2800 unit=rpm
